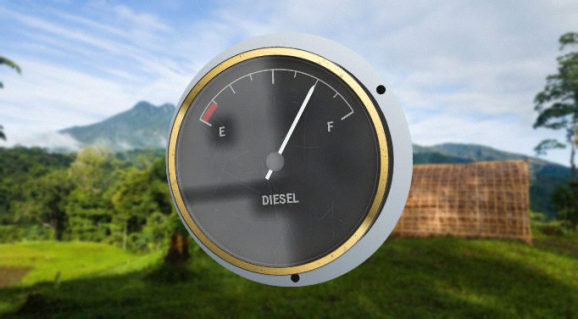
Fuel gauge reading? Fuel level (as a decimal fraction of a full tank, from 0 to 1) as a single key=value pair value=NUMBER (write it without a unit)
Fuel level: value=0.75
